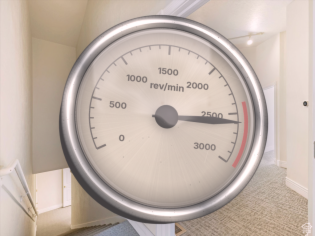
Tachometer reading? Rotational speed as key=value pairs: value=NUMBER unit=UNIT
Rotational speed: value=2600 unit=rpm
